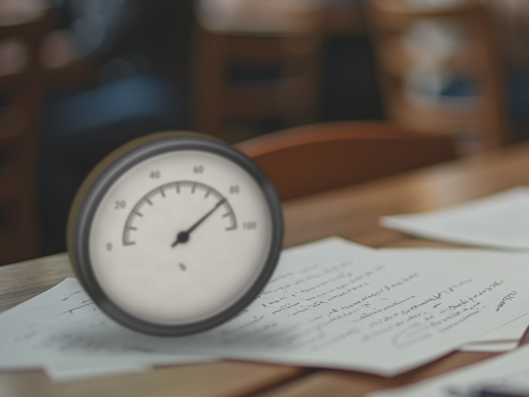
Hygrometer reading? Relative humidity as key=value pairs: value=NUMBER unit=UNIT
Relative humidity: value=80 unit=%
